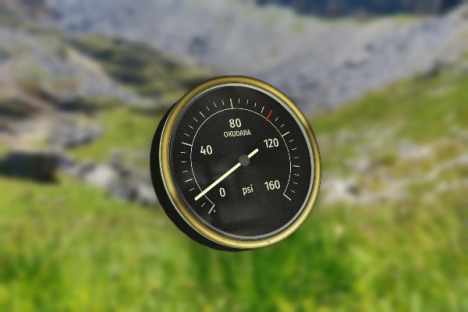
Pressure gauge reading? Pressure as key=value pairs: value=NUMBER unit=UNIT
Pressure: value=10 unit=psi
